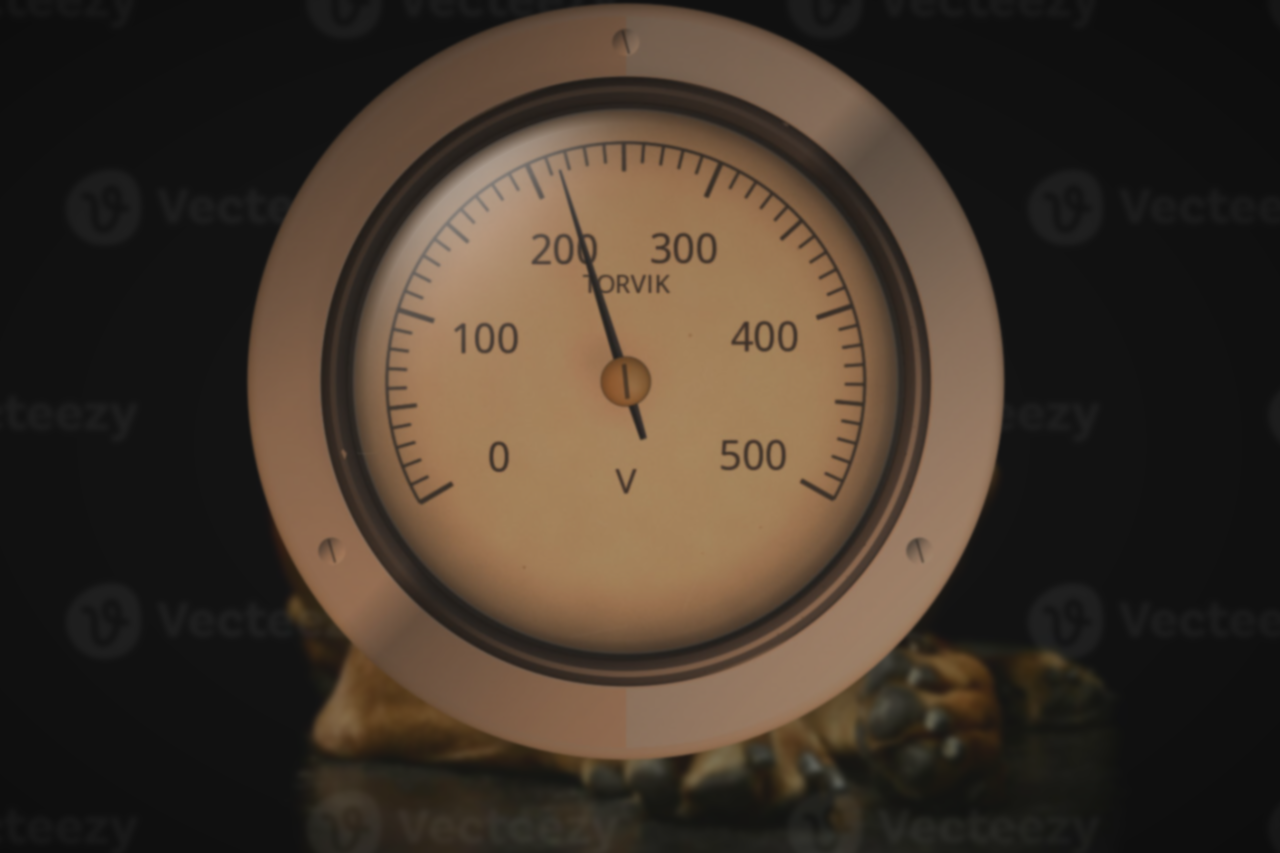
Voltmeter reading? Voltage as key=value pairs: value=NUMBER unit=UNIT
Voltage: value=215 unit=V
